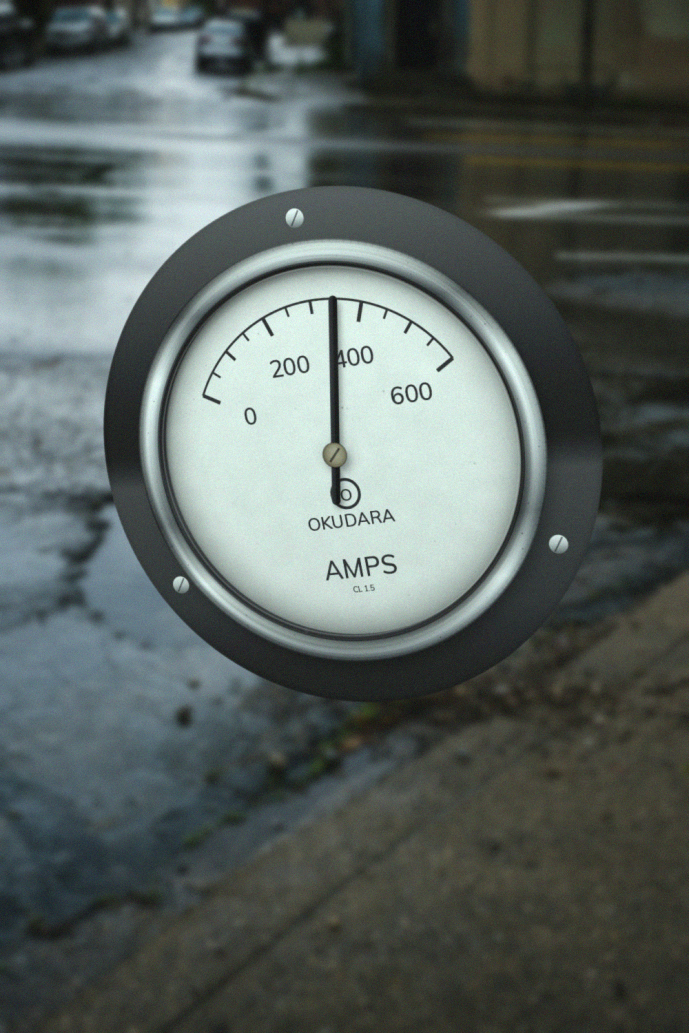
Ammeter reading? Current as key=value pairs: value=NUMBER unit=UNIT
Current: value=350 unit=A
